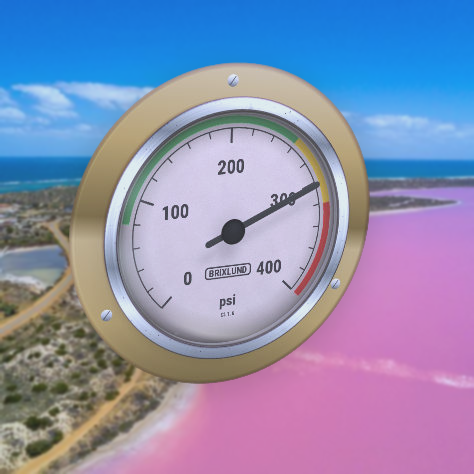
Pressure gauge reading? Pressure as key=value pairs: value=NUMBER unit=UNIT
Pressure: value=300 unit=psi
